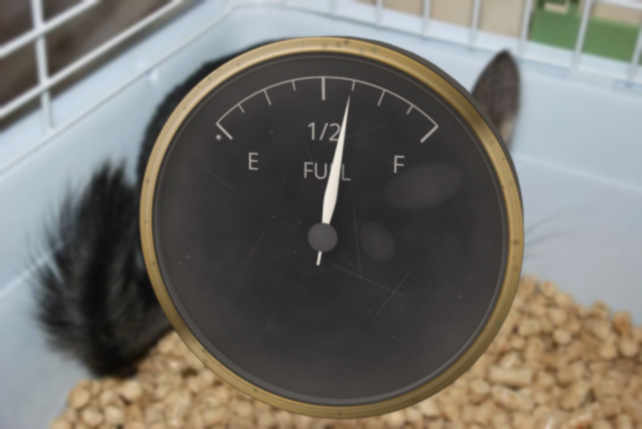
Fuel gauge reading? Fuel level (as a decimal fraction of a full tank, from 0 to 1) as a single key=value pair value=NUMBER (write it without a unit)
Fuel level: value=0.625
